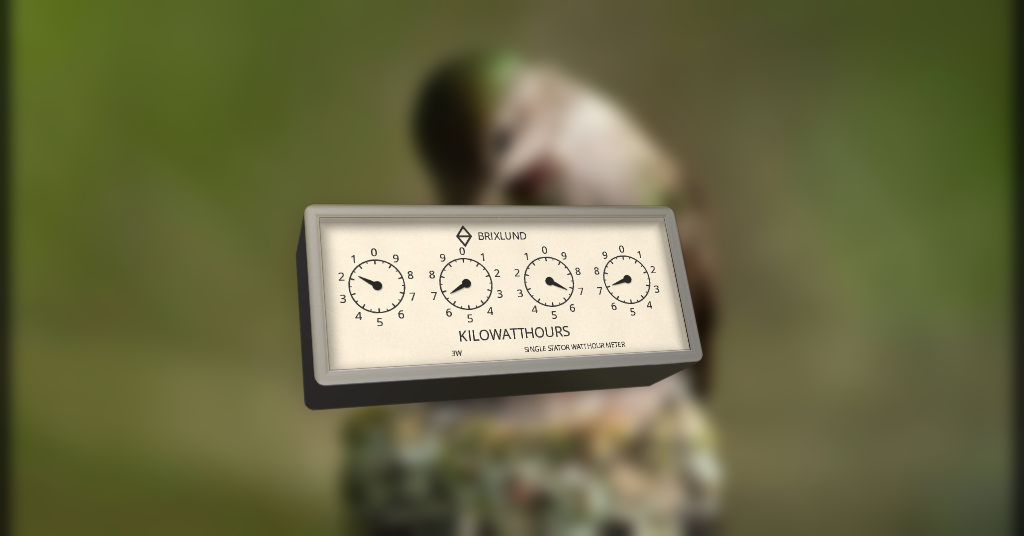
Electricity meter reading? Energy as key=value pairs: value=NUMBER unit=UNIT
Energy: value=1667 unit=kWh
